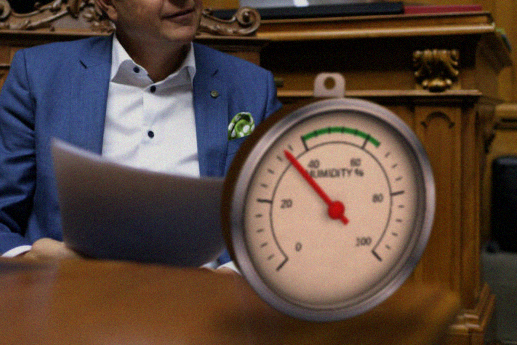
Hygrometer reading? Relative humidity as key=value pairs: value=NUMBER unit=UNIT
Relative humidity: value=34 unit=%
